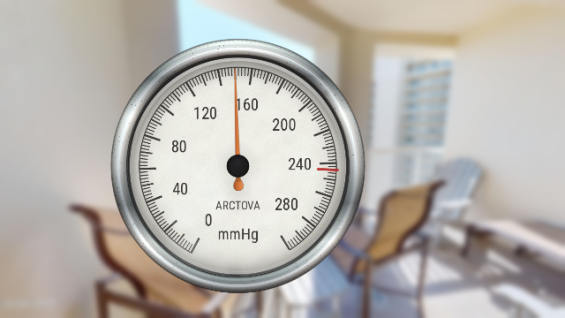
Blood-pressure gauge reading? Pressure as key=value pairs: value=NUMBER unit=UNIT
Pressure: value=150 unit=mmHg
